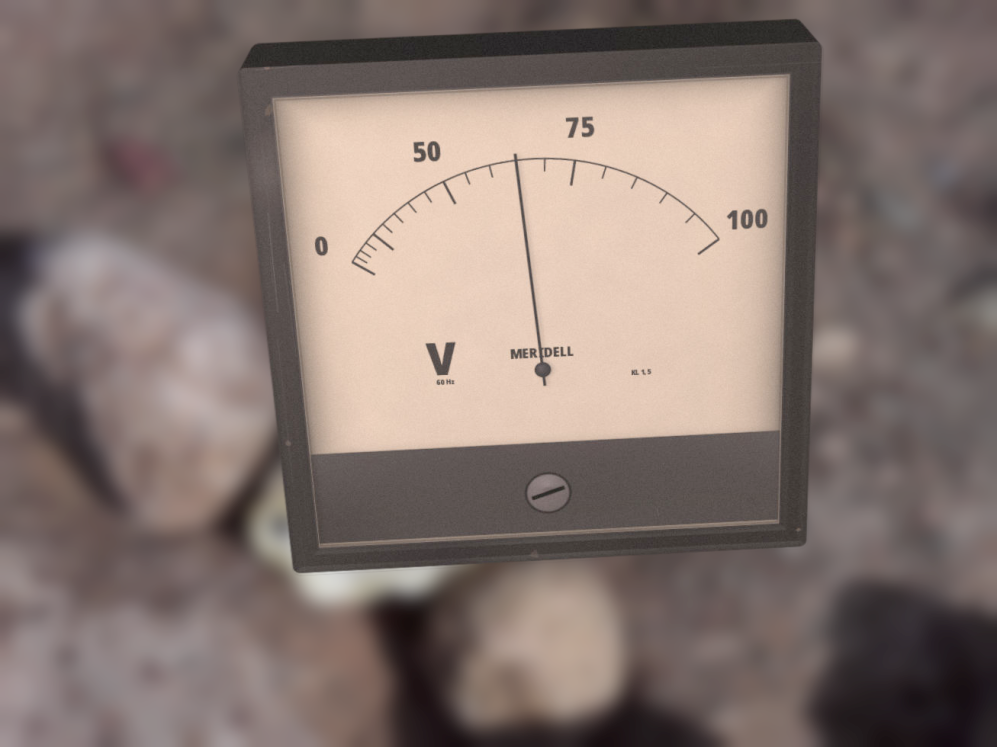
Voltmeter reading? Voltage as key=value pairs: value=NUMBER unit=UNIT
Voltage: value=65 unit=V
